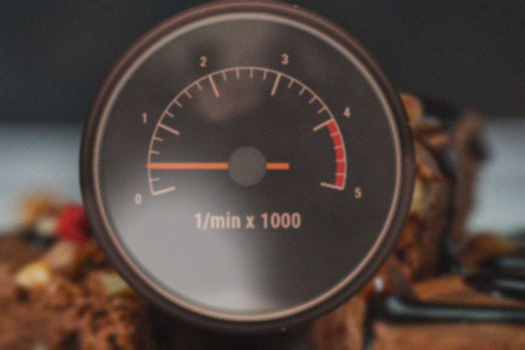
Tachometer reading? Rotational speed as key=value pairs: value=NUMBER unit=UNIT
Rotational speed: value=400 unit=rpm
